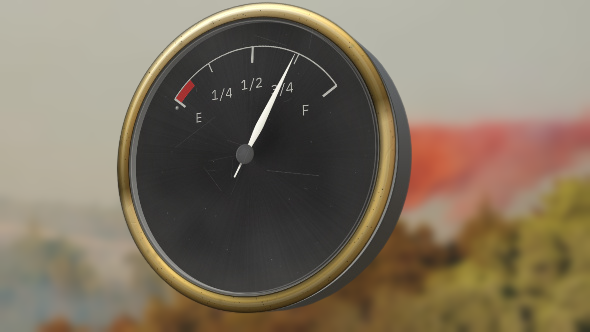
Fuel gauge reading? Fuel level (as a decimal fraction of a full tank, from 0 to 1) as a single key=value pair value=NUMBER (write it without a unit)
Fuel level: value=0.75
